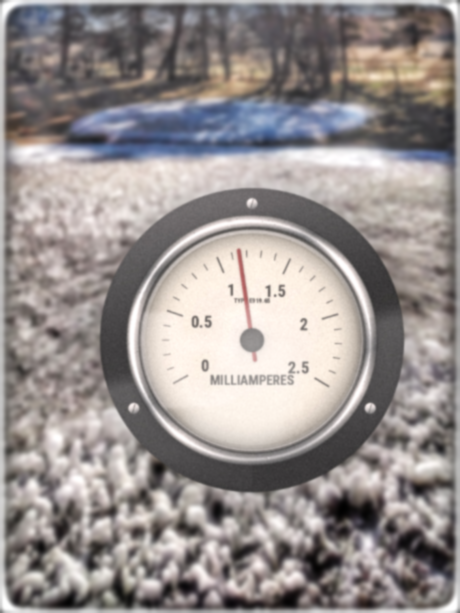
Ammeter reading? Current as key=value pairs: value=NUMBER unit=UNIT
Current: value=1.15 unit=mA
